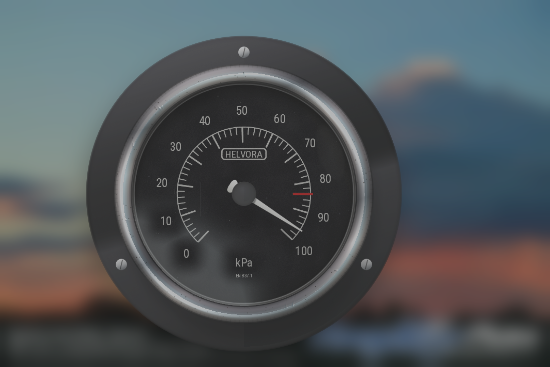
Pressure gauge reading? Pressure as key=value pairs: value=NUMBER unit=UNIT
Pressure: value=96 unit=kPa
